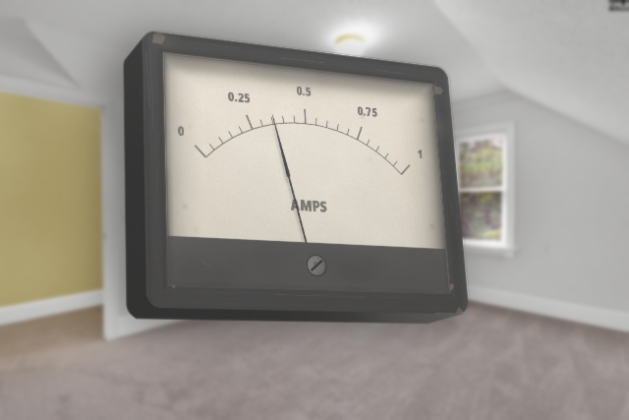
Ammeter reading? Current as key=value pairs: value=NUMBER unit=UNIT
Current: value=0.35 unit=A
